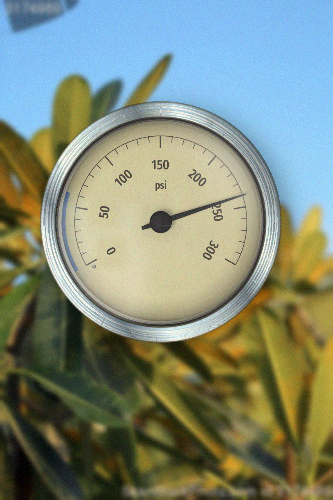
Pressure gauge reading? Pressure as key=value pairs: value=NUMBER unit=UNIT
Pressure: value=240 unit=psi
